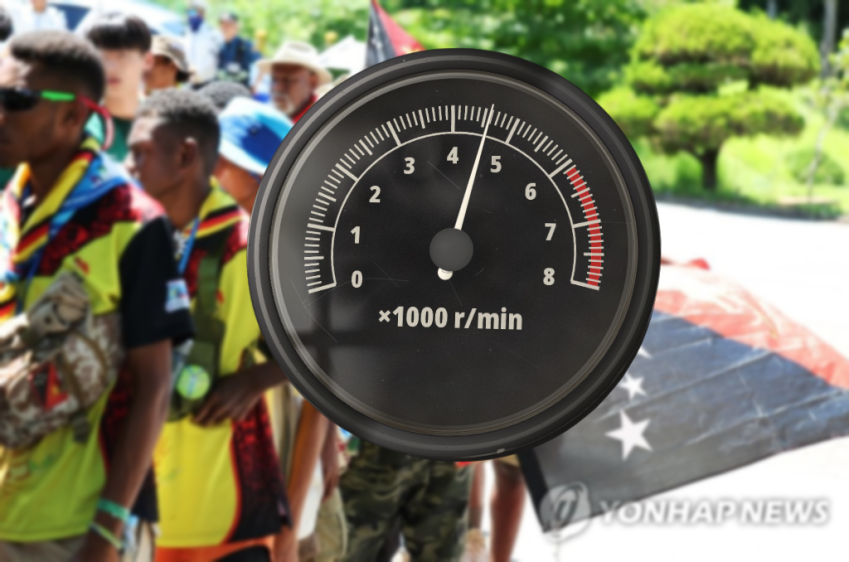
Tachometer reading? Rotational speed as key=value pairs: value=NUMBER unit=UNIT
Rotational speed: value=4600 unit=rpm
